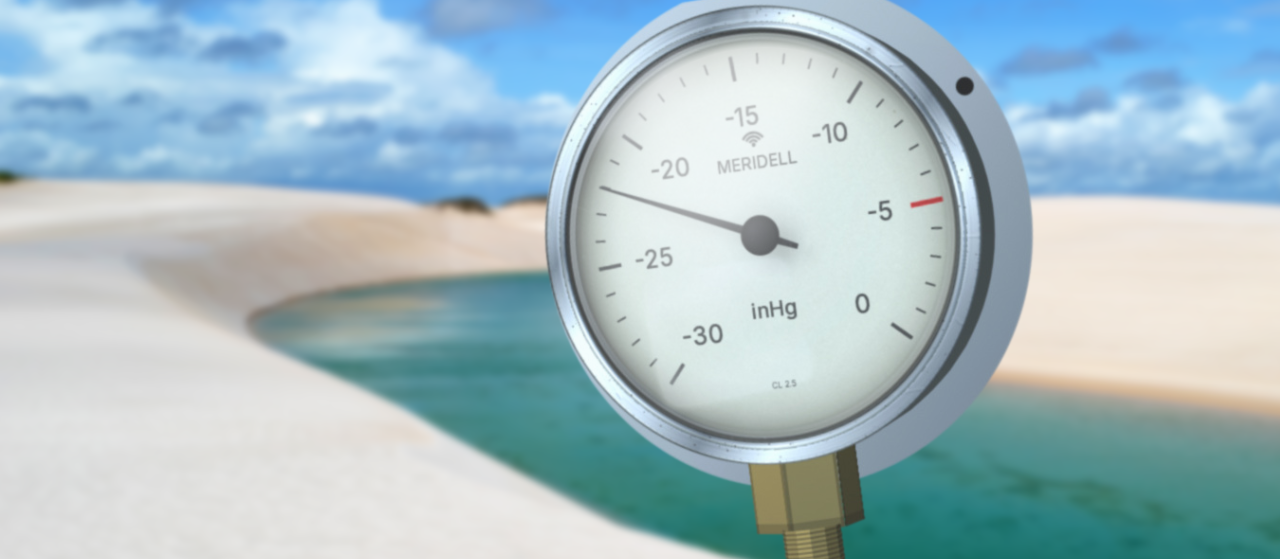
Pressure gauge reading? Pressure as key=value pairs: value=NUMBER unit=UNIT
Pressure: value=-22 unit=inHg
